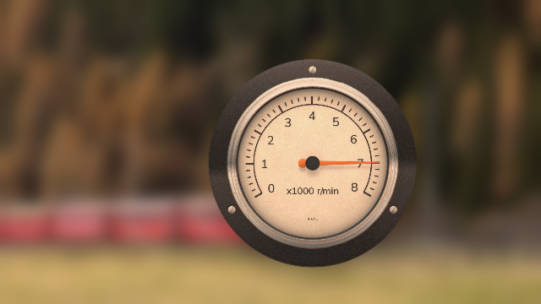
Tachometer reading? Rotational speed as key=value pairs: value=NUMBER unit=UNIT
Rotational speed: value=7000 unit=rpm
